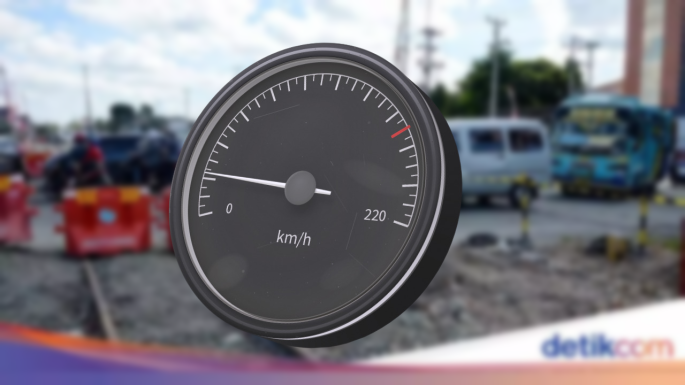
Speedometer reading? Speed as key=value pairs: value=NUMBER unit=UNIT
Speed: value=22.5 unit=km/h
